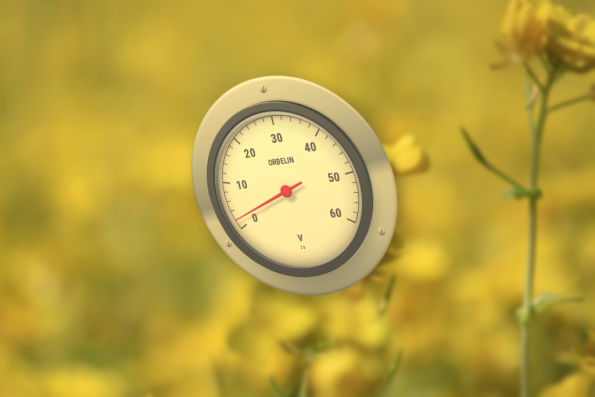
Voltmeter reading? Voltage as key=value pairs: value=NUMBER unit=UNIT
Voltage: value=2 unit=V
